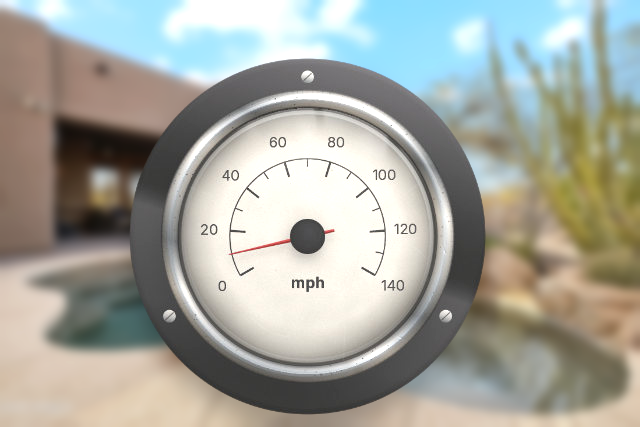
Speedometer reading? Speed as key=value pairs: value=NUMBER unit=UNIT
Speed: value=10 unit=mph
